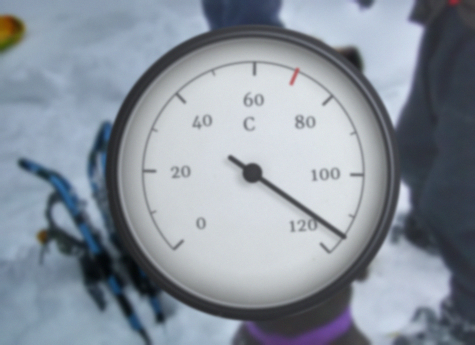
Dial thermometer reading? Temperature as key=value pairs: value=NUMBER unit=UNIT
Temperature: value=115 unit=°C
